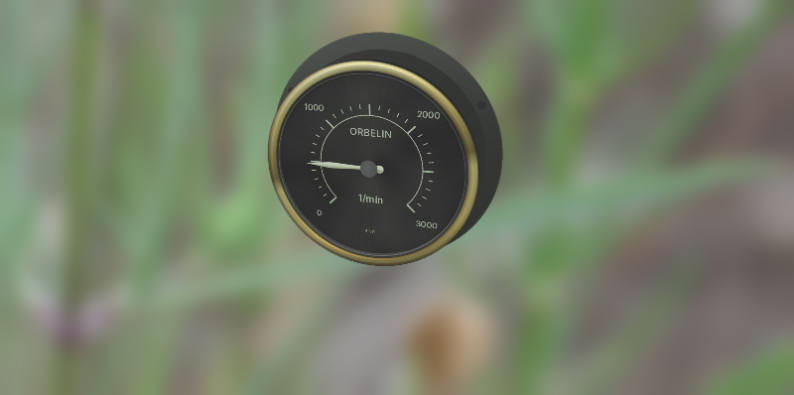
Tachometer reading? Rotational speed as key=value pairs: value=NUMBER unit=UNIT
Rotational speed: value=500 unit=rpm
